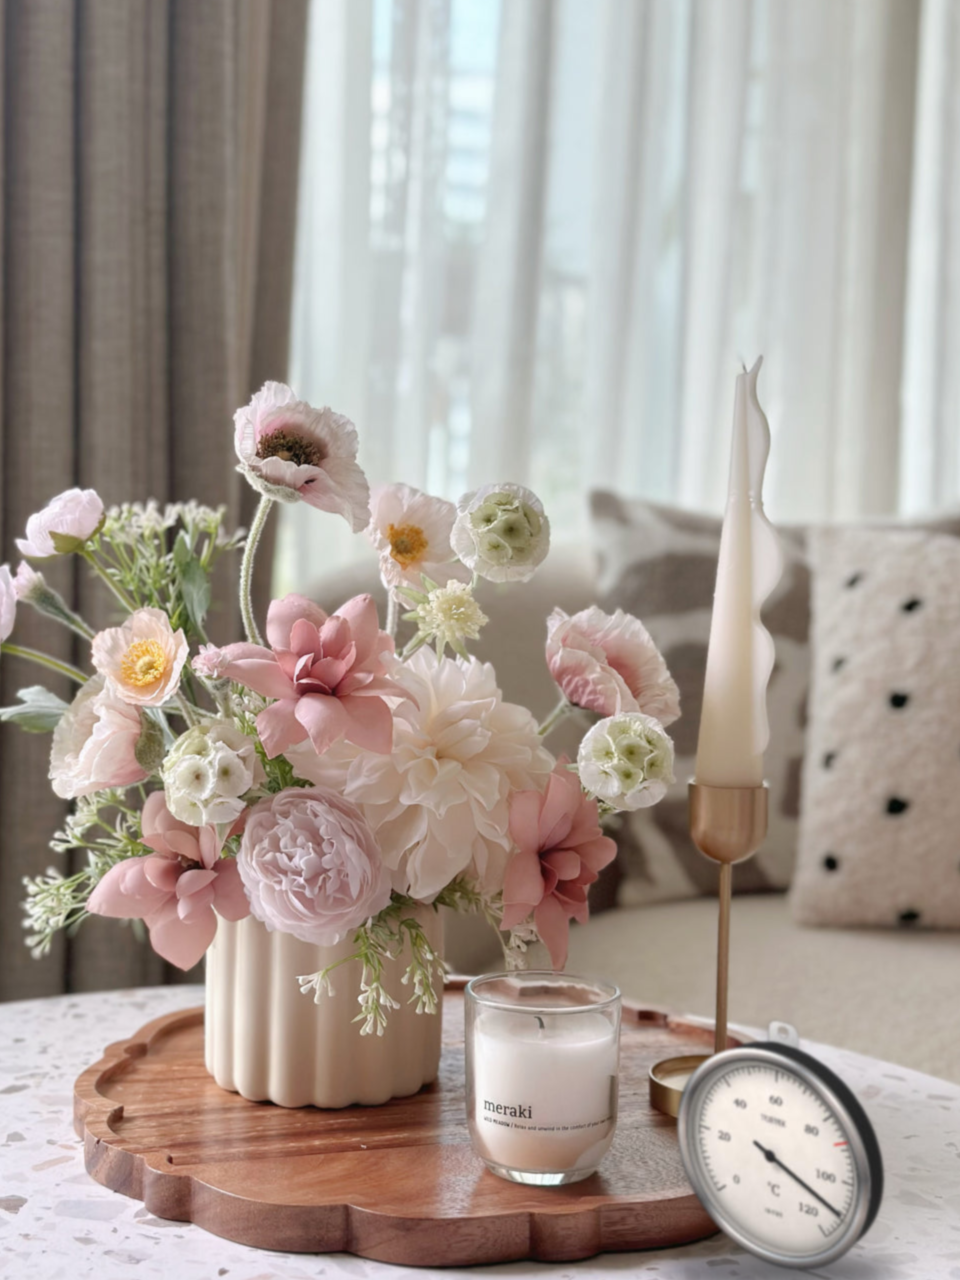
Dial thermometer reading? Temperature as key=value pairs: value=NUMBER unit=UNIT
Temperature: value=110 unit=°C
